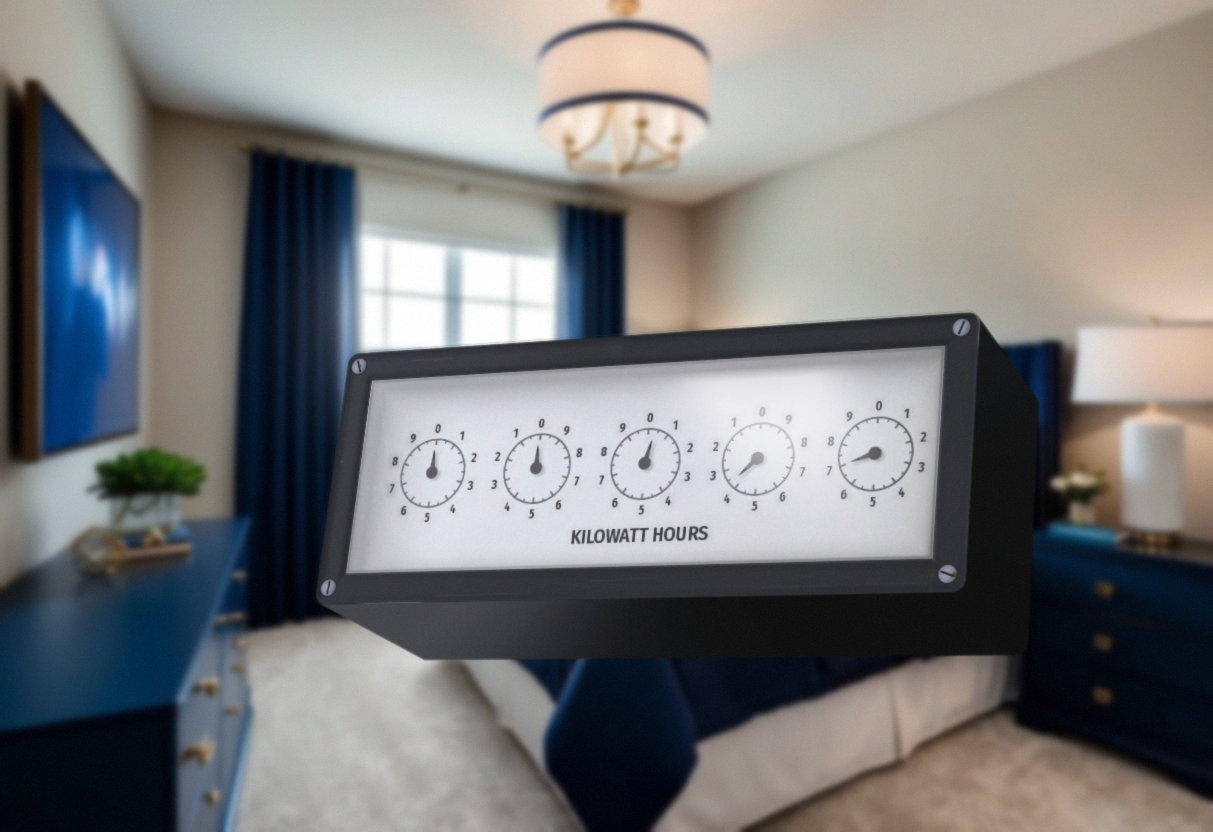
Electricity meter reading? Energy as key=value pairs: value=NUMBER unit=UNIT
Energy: value=37 unit=kWh
